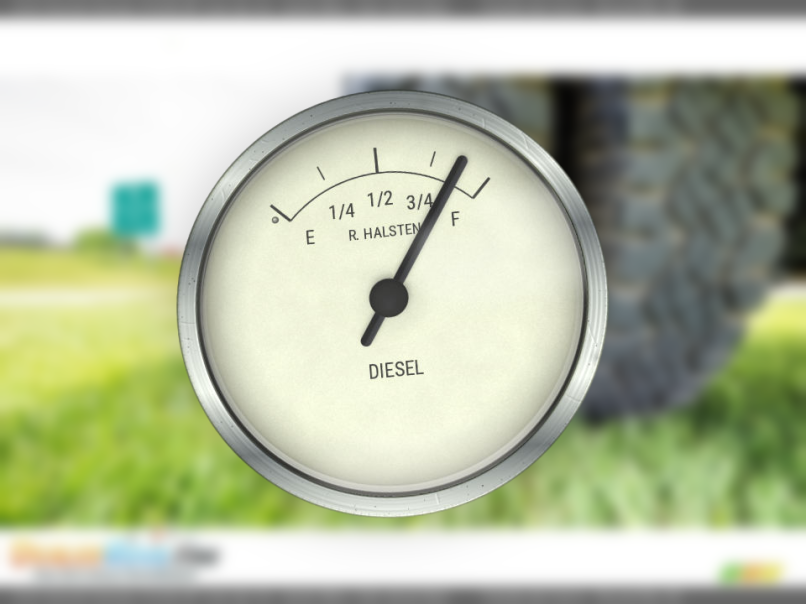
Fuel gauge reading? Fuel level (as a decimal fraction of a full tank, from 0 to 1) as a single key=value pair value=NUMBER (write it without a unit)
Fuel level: value=0.875
